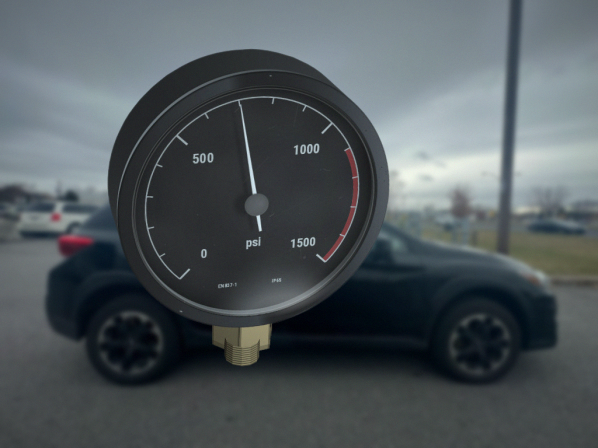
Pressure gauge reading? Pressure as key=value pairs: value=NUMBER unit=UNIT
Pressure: value=700 unit=psi
